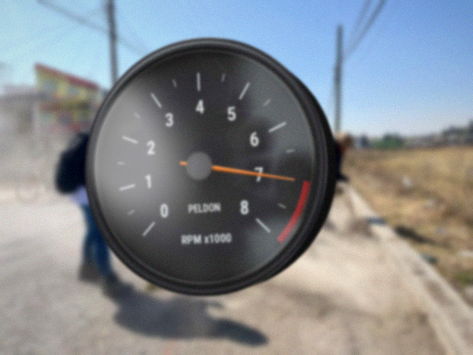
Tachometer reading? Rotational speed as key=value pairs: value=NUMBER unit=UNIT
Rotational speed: value=7000 unit=rpm
